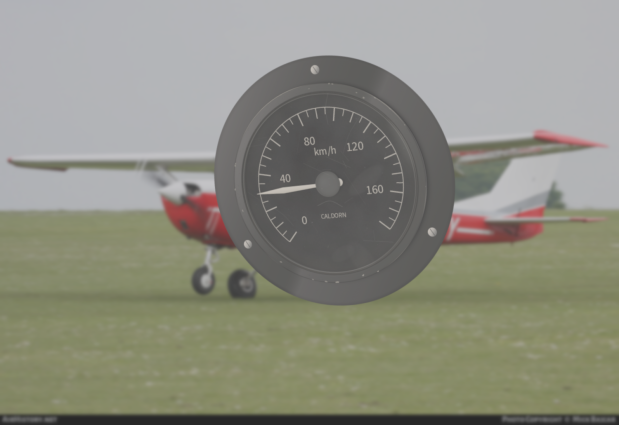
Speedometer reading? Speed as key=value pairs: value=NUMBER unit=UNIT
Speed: value=30 unit=km/h
